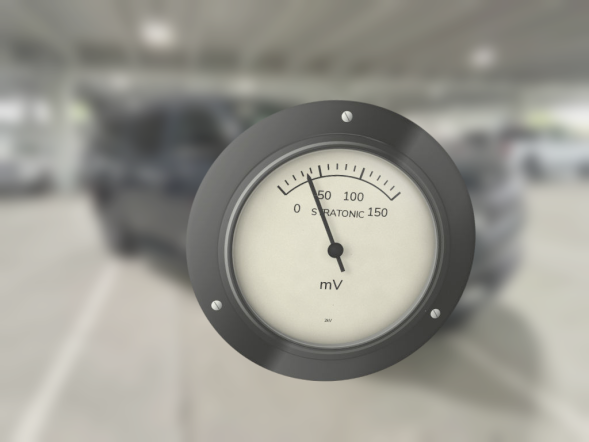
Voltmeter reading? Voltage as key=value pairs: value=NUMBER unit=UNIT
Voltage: value=35 unit=mV
